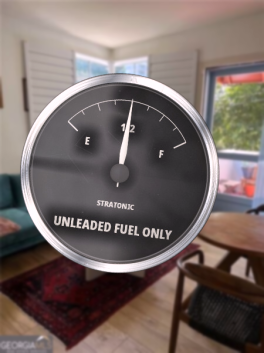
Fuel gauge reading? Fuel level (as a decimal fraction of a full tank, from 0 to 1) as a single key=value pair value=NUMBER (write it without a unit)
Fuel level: value=0.5
